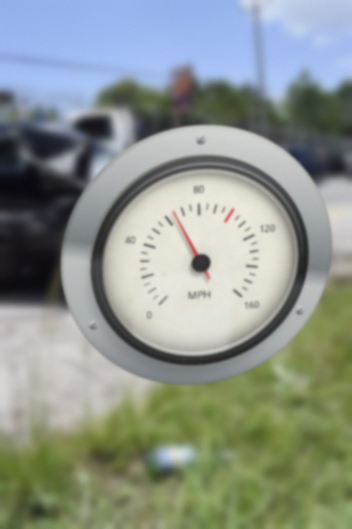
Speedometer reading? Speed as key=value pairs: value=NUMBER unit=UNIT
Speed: value=65 unit=mph
